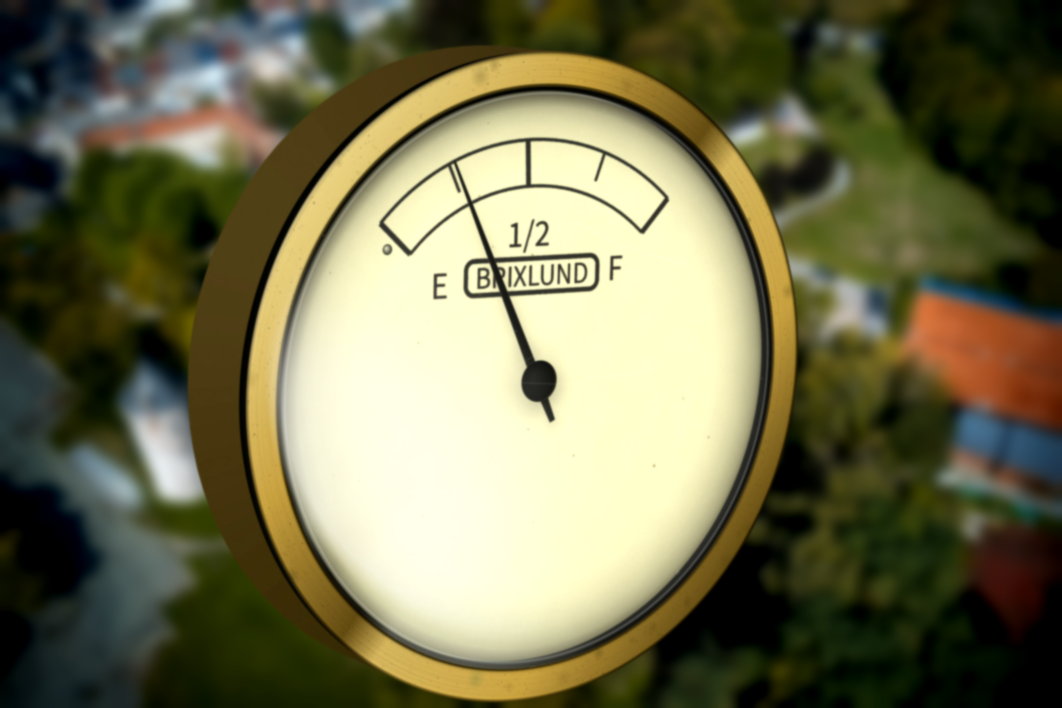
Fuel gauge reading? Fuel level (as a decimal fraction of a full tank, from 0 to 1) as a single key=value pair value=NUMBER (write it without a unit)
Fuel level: value=0.25
